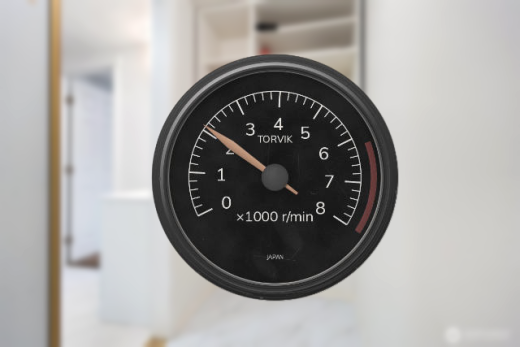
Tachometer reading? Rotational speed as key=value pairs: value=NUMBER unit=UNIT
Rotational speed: value=2100 unit=rpm
